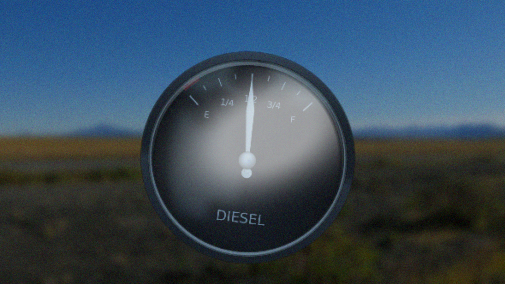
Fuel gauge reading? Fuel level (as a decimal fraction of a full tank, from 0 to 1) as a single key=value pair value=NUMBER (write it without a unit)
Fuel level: value=0.5
